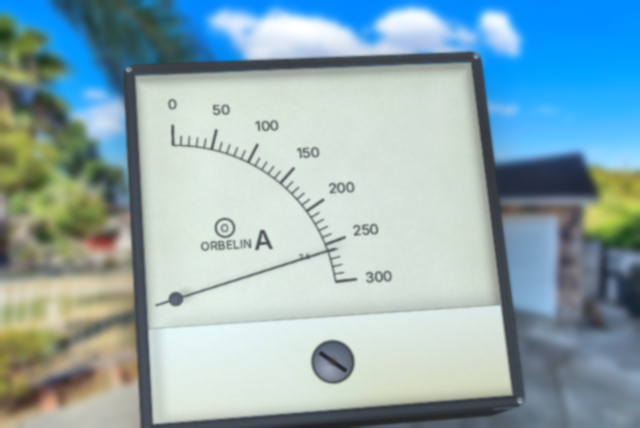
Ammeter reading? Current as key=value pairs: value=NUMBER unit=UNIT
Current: value=260 unit=A
